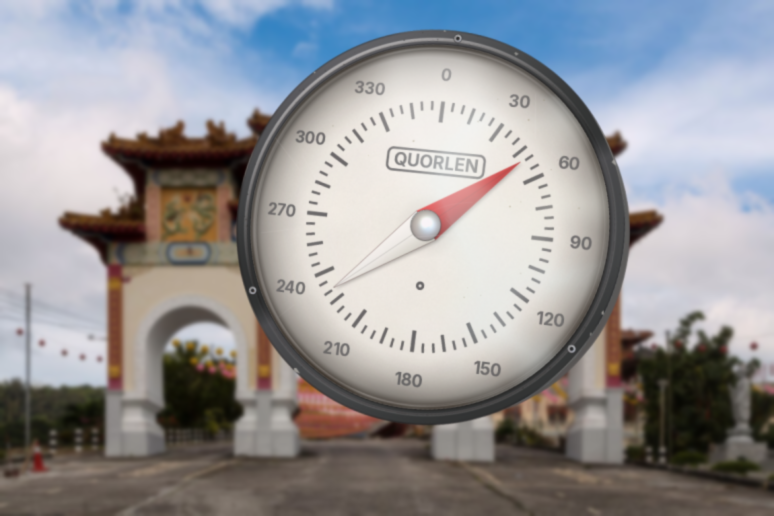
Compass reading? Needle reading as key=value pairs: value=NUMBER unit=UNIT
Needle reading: value=50 unit=°
